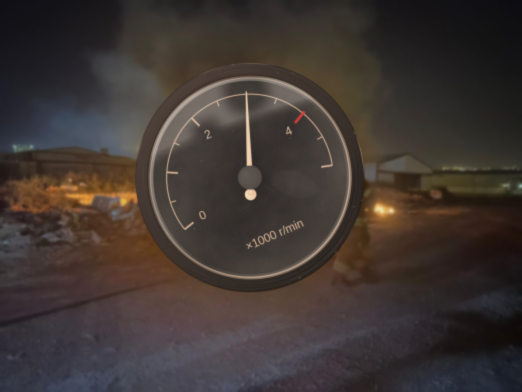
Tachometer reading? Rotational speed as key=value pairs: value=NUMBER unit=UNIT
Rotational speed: value=3000 unit=rpm
